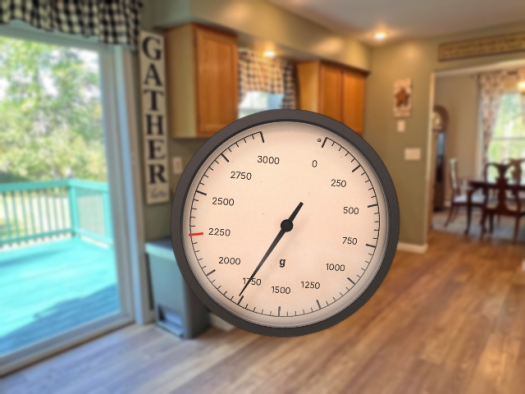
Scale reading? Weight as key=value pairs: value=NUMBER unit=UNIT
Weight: value=1775 unit=g
